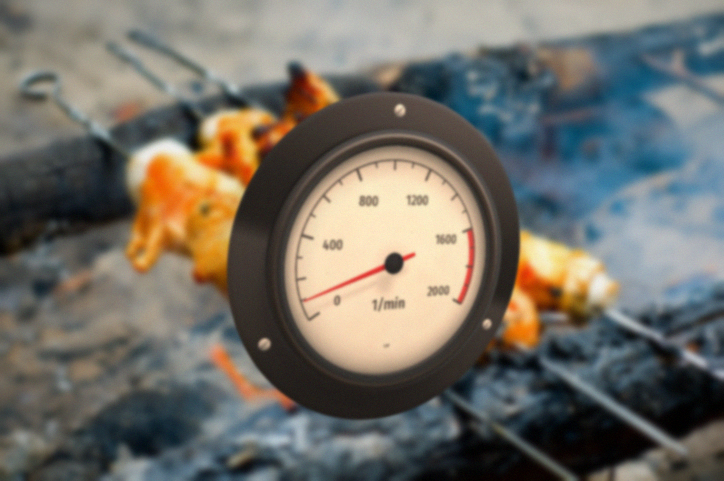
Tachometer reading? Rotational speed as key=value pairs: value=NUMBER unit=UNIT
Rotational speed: value=100 unit=rpm
